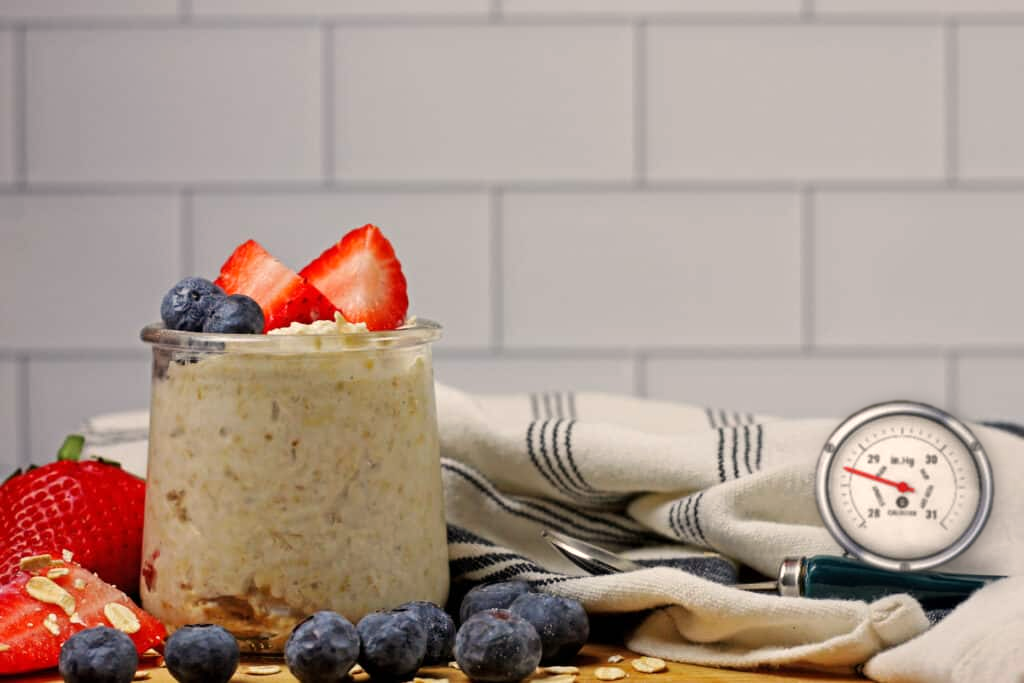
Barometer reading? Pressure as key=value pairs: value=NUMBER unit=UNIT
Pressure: value=28.7 unit=inHg
